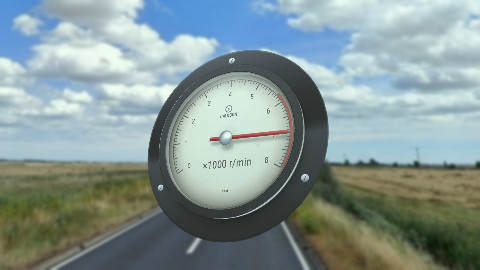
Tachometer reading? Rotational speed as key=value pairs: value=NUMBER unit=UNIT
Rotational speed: value=7000 unit=rpm
